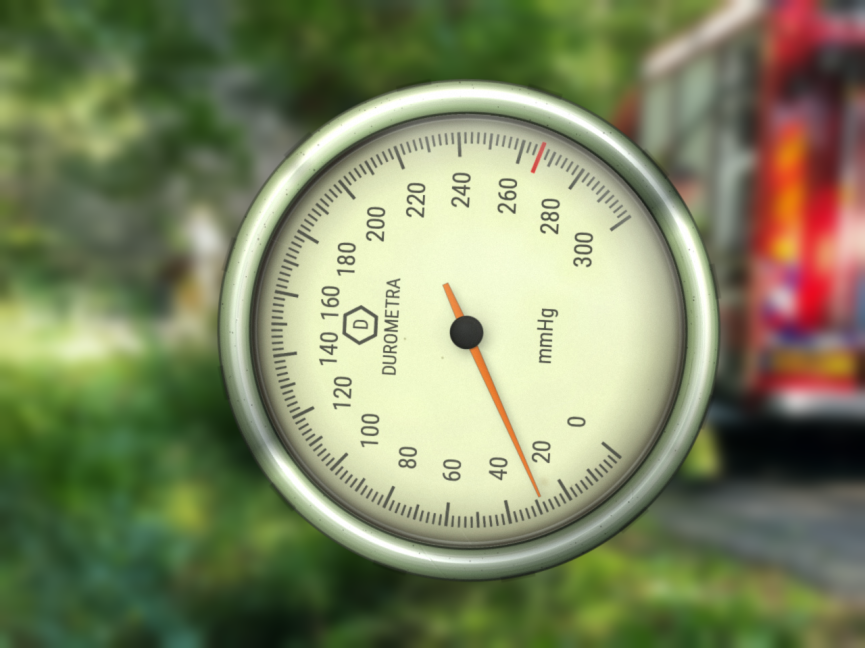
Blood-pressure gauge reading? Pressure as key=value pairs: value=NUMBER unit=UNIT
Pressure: value=28 unit=mmHg
